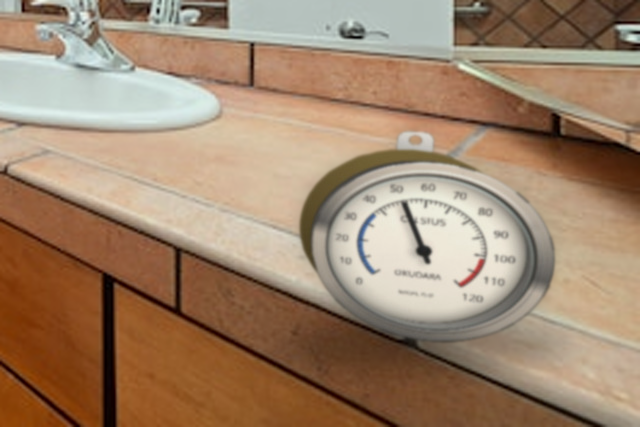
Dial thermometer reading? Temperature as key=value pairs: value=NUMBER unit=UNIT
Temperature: value=50 unit=°C
